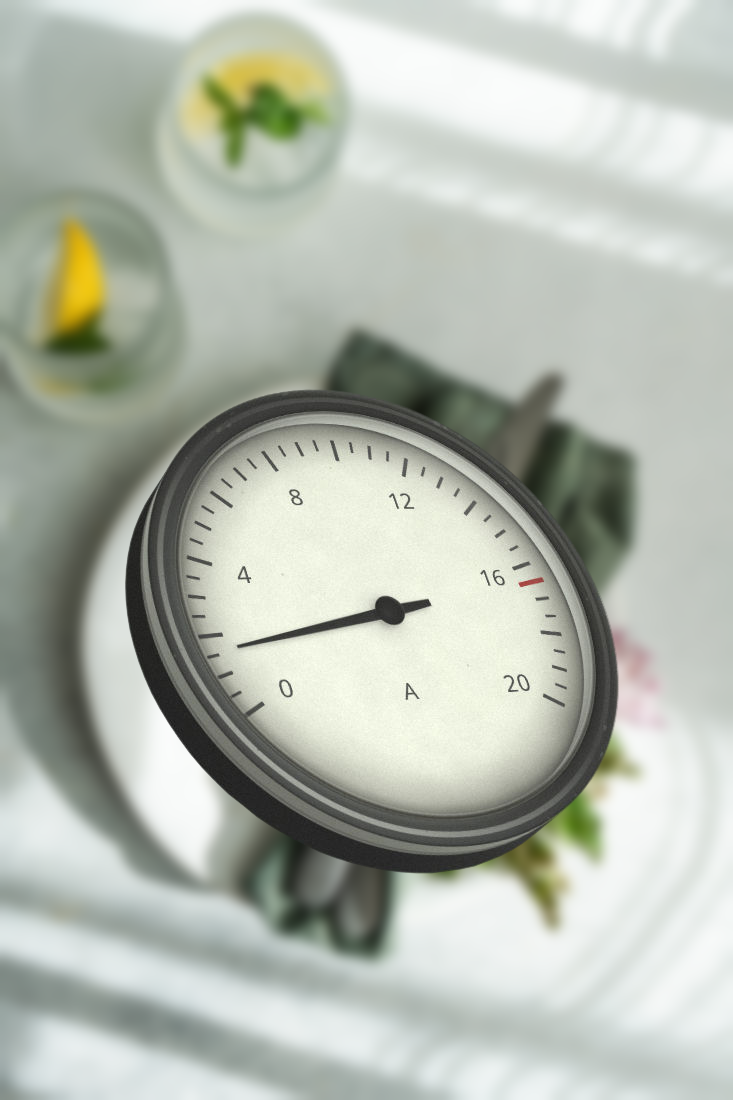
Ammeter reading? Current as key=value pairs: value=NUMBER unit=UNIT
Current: value=1.5 unit=A
